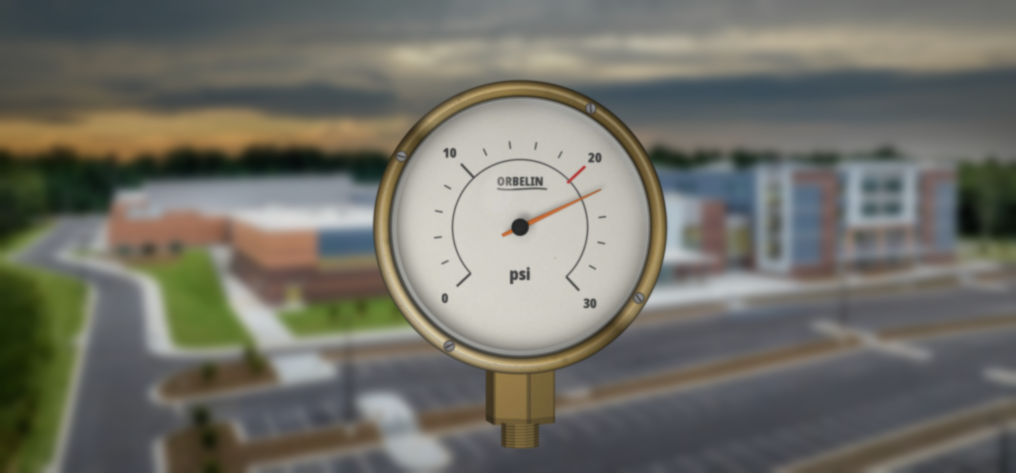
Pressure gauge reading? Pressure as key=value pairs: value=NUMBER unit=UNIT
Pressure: value=22 unit=psi
